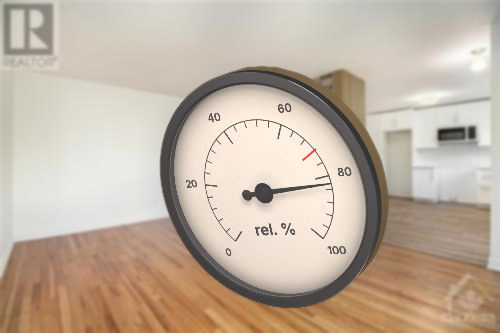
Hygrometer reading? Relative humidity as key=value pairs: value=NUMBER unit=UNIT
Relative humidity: value=82 unit=%
